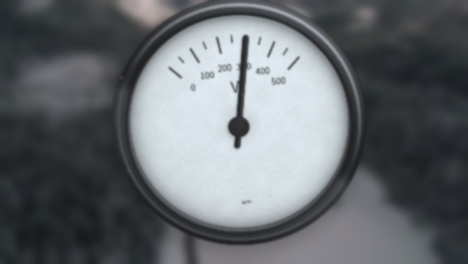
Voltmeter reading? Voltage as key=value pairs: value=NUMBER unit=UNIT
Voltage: value=300 unit=V
